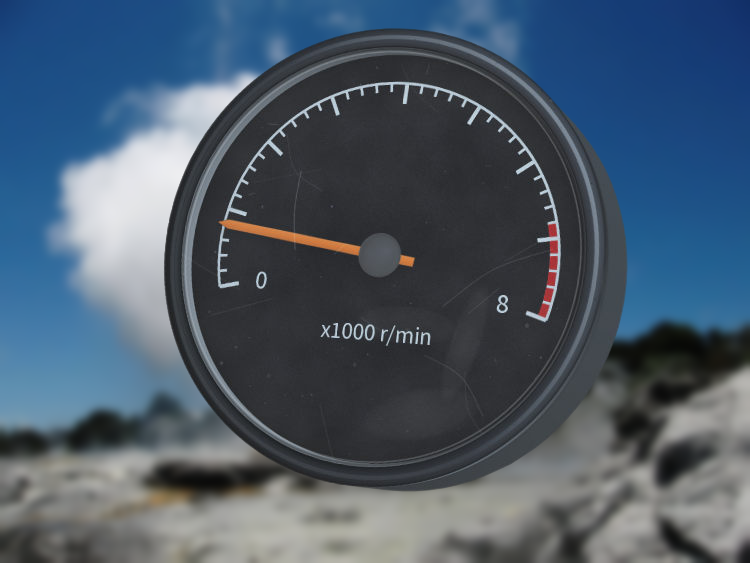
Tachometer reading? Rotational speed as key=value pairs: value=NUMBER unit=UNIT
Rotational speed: value=800 unit=rpm
